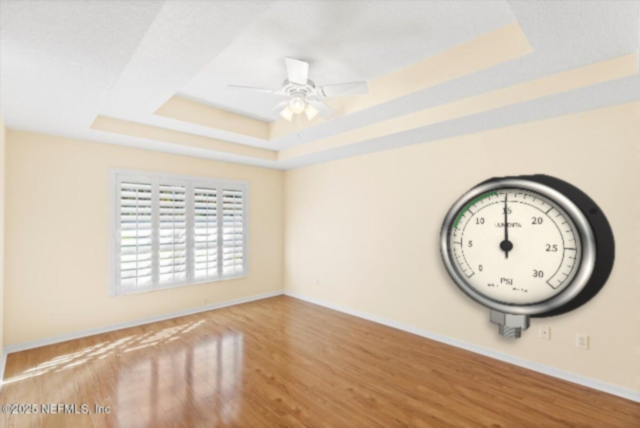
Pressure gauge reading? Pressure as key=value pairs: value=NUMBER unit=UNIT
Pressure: value=15 unit=psi
